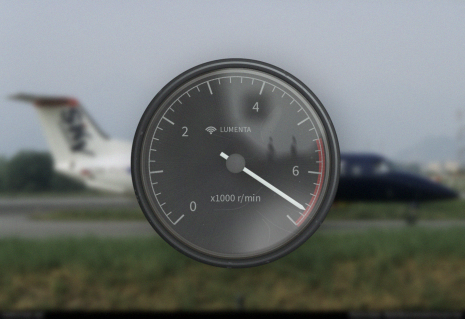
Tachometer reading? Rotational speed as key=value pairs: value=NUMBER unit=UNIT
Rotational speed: value=6700 unit=rpm
